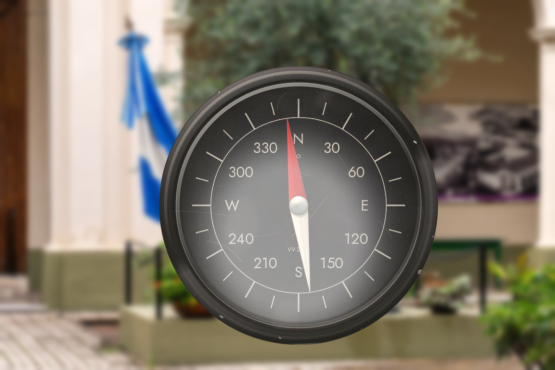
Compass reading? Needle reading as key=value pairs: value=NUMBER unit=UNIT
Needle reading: value=352.5 unit=°
